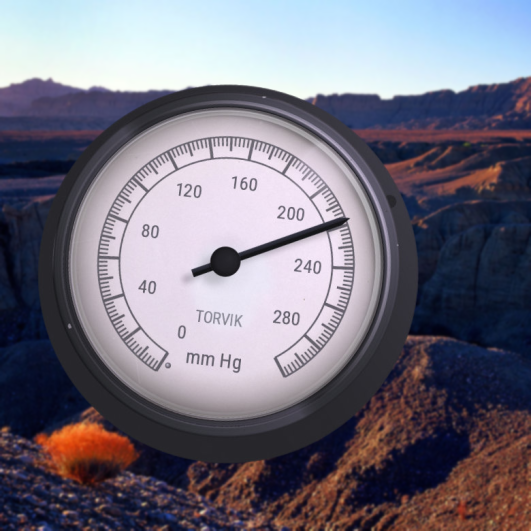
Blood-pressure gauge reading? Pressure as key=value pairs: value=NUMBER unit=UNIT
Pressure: value=218 unit=mmHg
